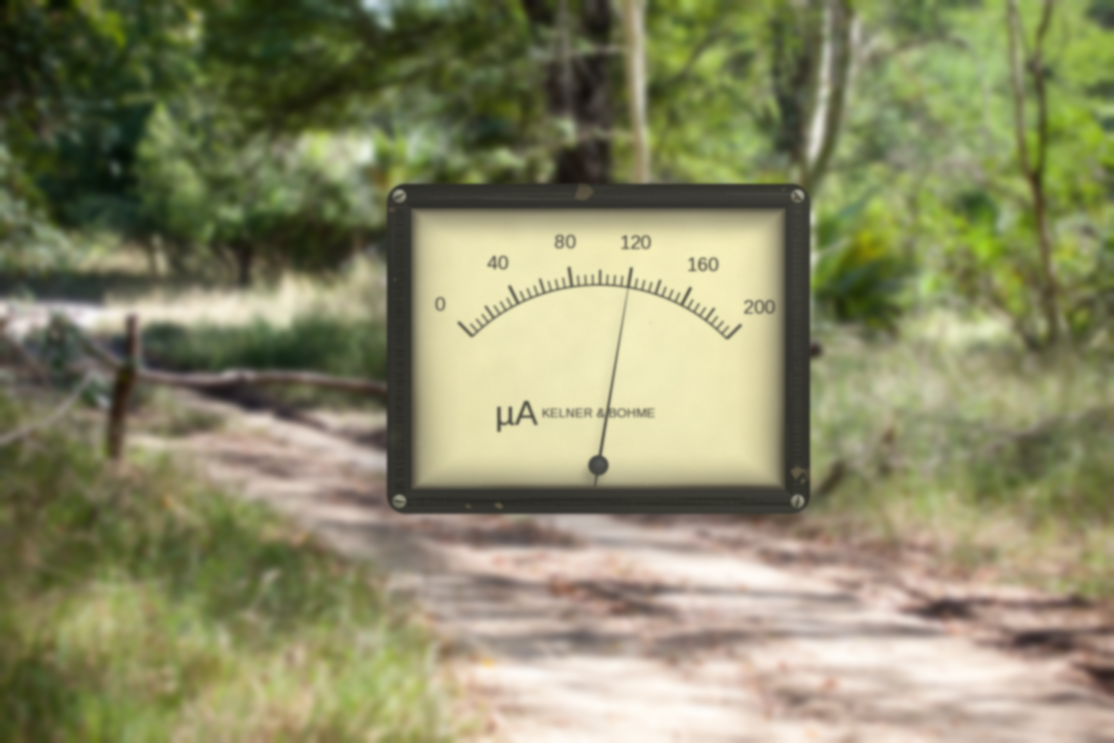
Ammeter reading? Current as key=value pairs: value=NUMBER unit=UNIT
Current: value=120 unit=µA
